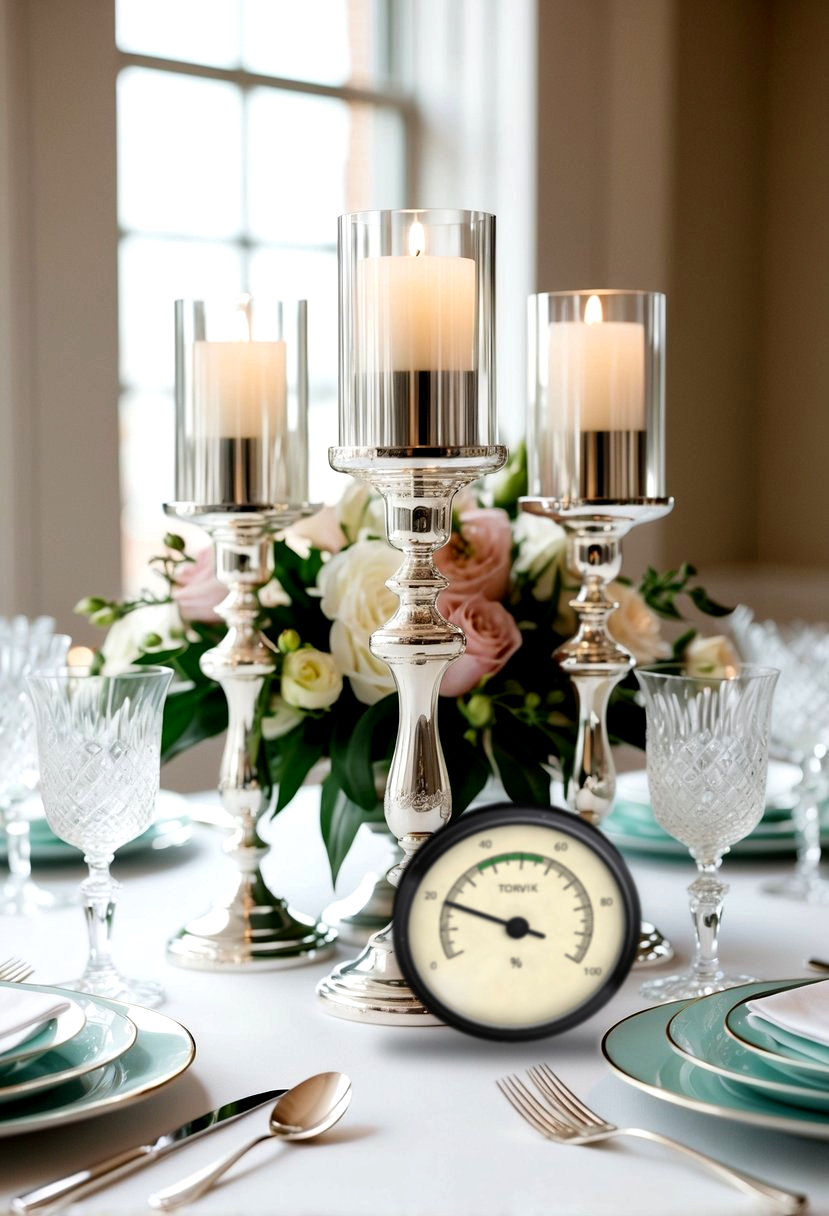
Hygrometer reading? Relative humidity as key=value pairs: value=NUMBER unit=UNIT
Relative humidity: value=20 unit=%
